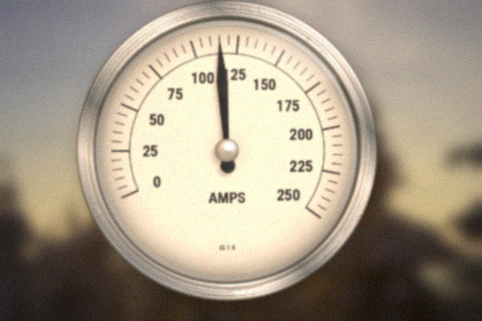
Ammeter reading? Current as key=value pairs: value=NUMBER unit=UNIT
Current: value=115 unit=A
